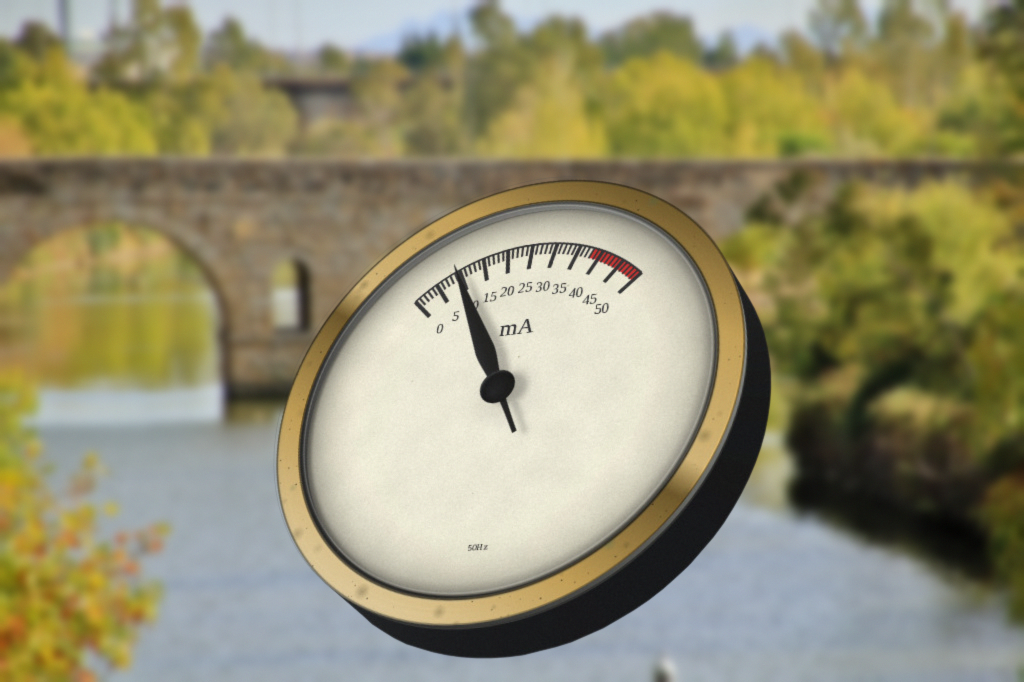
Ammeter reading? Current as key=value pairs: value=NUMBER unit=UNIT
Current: value=10 unit=mA
